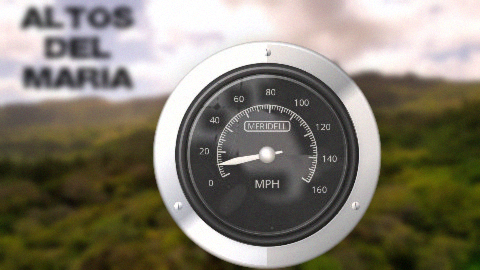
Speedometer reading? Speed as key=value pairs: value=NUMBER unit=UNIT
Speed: value=10 unit=mph
